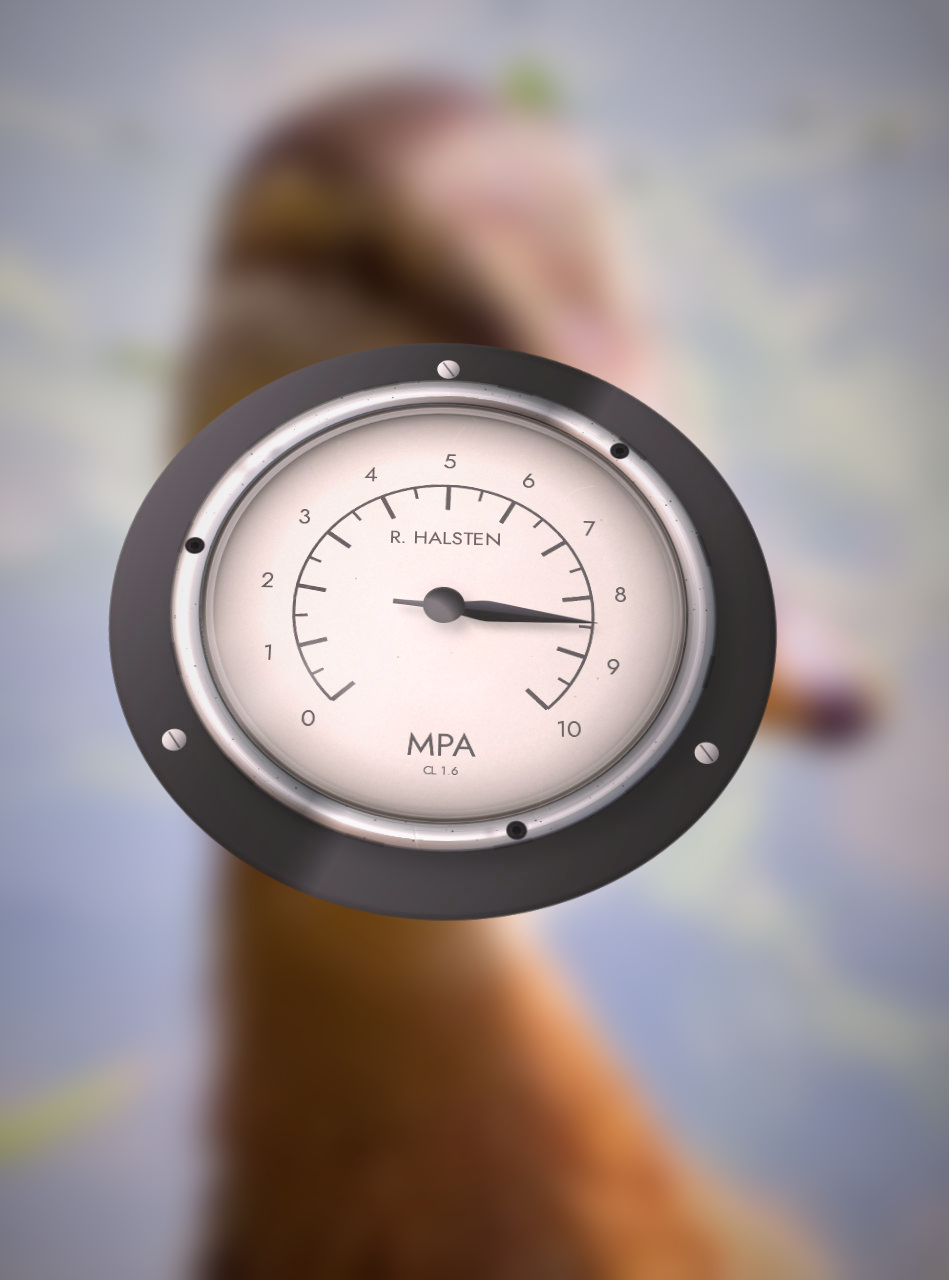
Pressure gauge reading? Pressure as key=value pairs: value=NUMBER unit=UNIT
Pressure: value=8.5 unit=MPa
